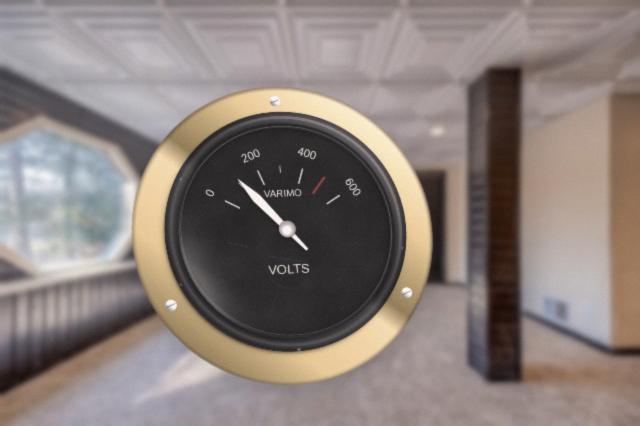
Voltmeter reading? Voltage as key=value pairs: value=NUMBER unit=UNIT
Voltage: value=100 unit=V
